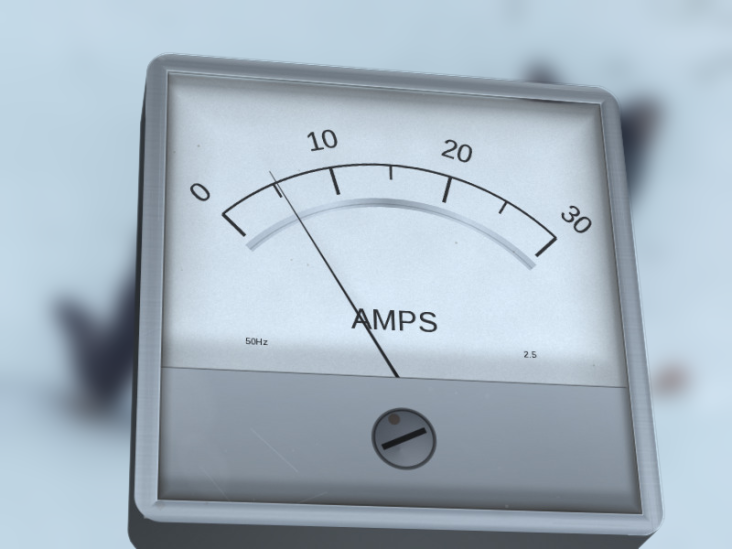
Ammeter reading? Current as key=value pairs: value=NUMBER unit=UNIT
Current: value=5 unit=A
